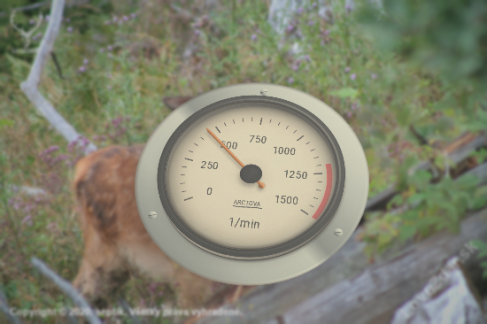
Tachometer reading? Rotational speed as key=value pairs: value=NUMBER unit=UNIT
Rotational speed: value=450 unit=rpm
